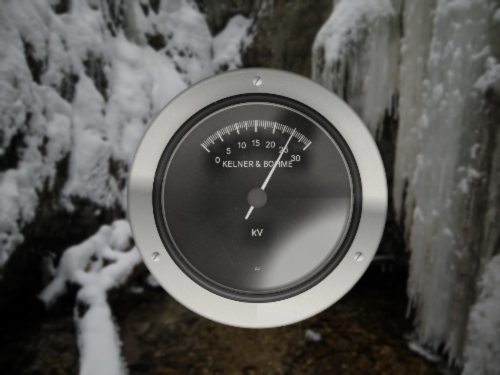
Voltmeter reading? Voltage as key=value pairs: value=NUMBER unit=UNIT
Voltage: value=25 unit=kV
